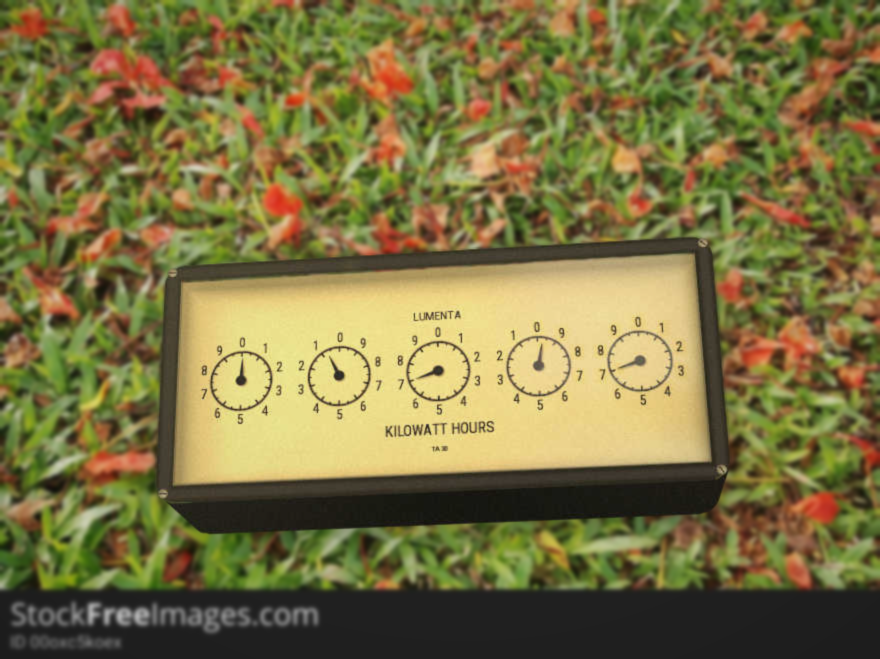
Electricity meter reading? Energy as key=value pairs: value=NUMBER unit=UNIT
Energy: value=697 unit=kWh
